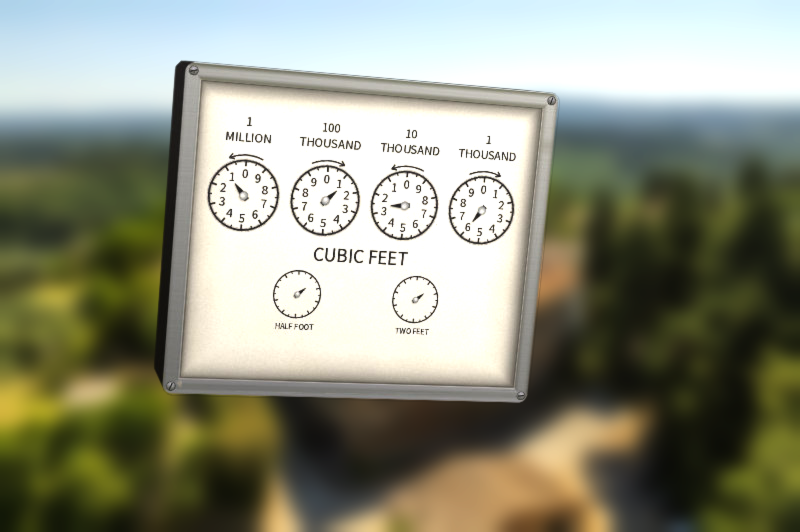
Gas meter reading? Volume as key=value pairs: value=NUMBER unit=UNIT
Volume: value=112600 unit=ft³
